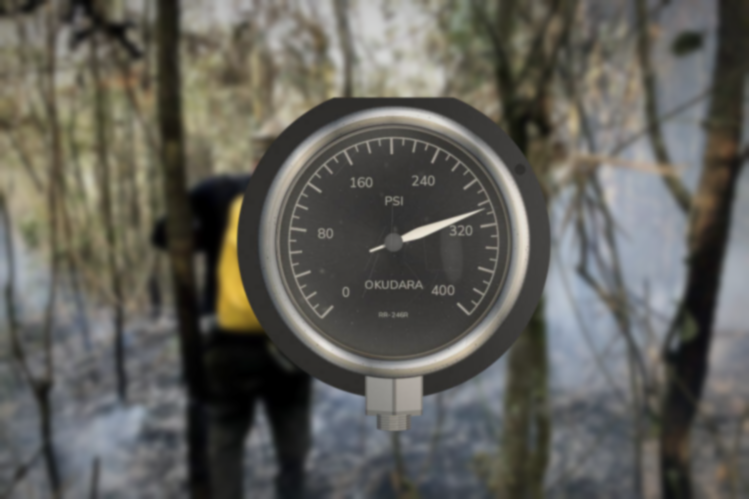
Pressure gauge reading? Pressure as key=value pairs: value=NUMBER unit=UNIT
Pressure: value=305 unit=psi
